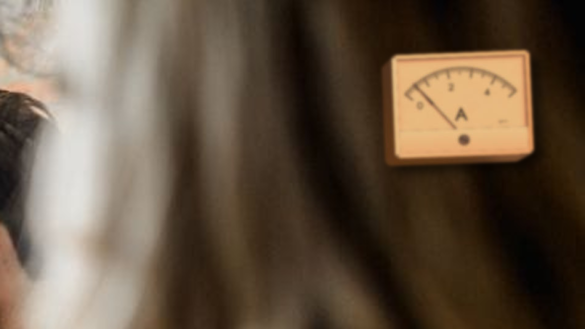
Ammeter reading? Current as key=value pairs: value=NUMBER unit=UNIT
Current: value=0.5 unit=A
